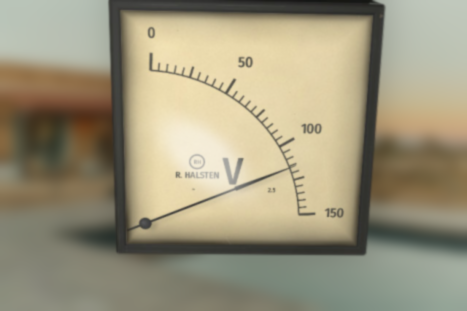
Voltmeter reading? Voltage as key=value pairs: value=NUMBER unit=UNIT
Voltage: value=115 unit=V
